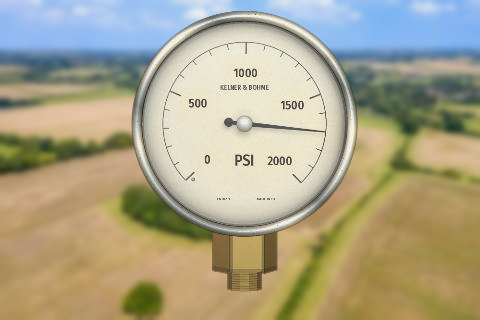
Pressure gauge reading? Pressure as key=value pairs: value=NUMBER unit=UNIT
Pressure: value=1700 unit=psi
